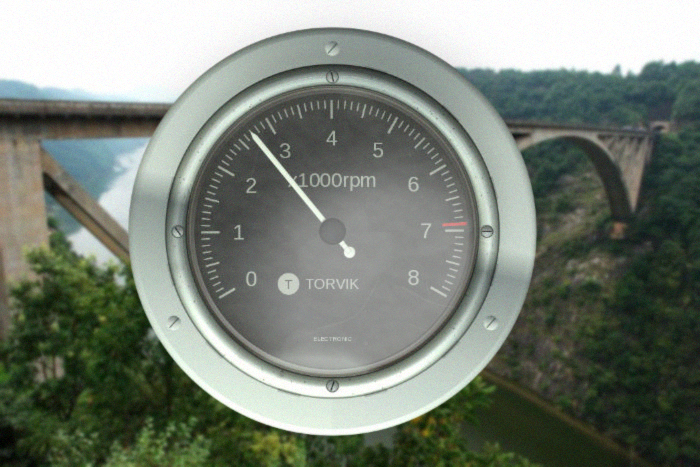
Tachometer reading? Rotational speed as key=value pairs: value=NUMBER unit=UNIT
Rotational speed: value=2700 unit=rpm
